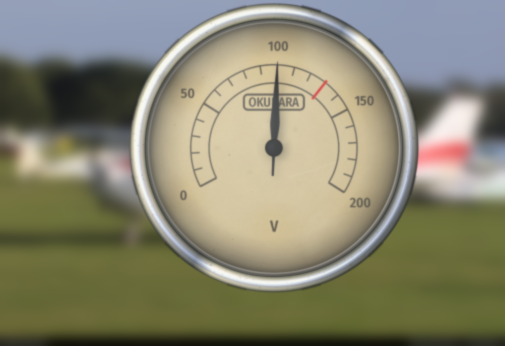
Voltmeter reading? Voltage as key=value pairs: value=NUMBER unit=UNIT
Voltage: value=100 unit=V
